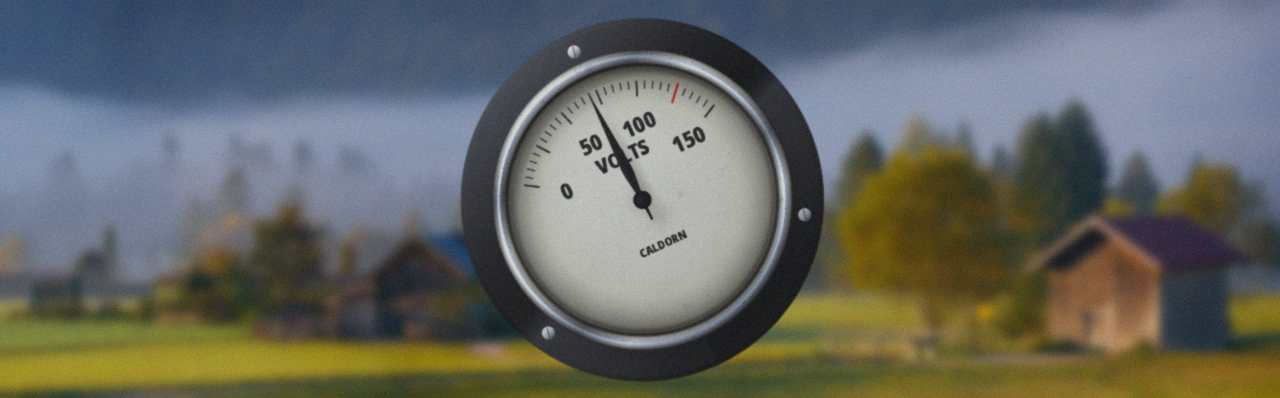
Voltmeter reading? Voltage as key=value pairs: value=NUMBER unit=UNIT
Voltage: value=70 unit=V
